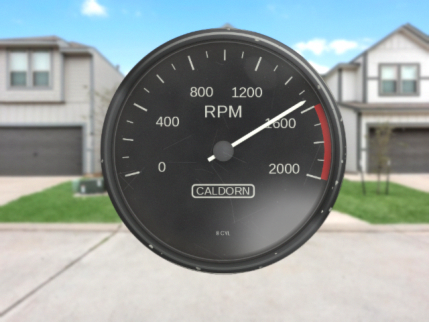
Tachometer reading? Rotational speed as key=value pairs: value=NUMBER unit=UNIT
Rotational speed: value=1550 unit=rpm
